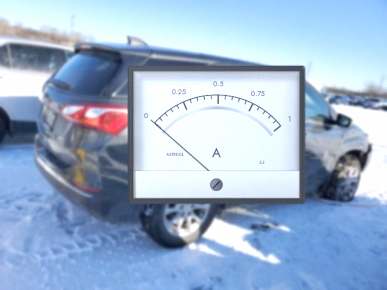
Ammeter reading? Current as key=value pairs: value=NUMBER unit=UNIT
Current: value=0 unit=A
